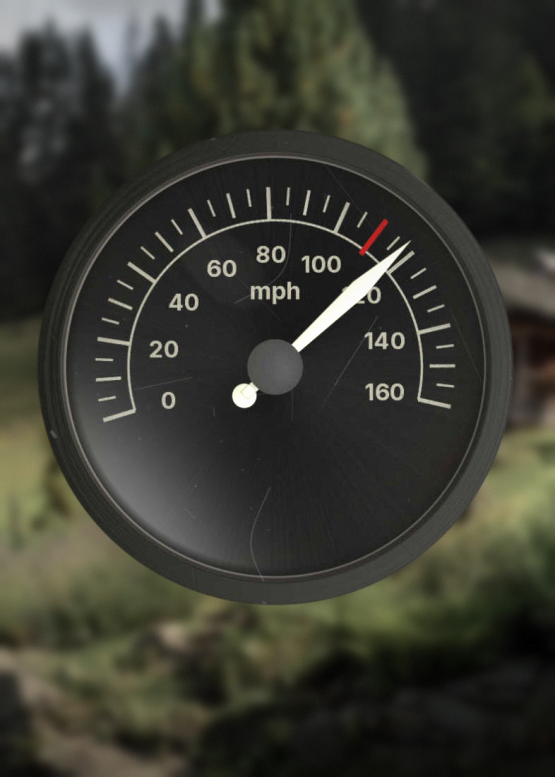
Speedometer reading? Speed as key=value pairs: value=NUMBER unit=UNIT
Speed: value=117.5 unit=mph
